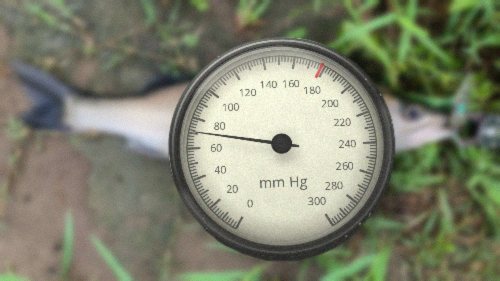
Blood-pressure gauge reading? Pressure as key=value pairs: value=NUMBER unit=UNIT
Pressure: value=70 unit=mmHg
